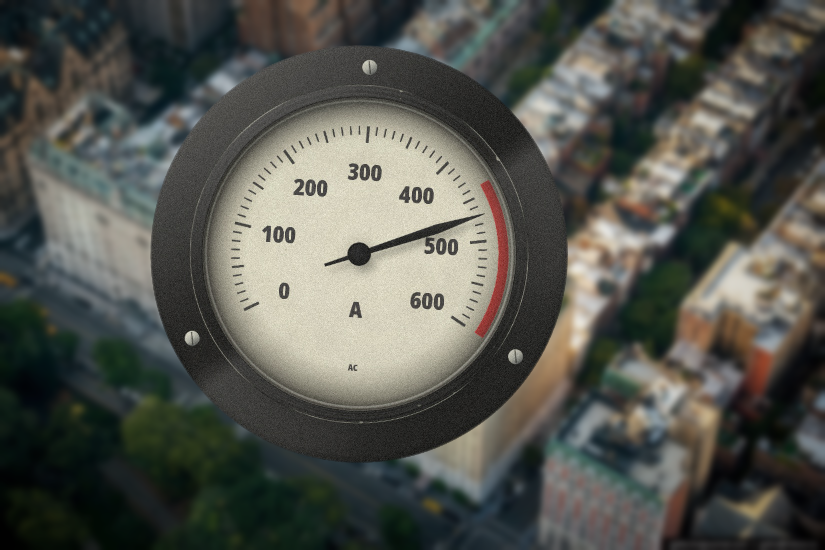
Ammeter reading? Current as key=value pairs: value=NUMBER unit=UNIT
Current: value=470 unit=A
